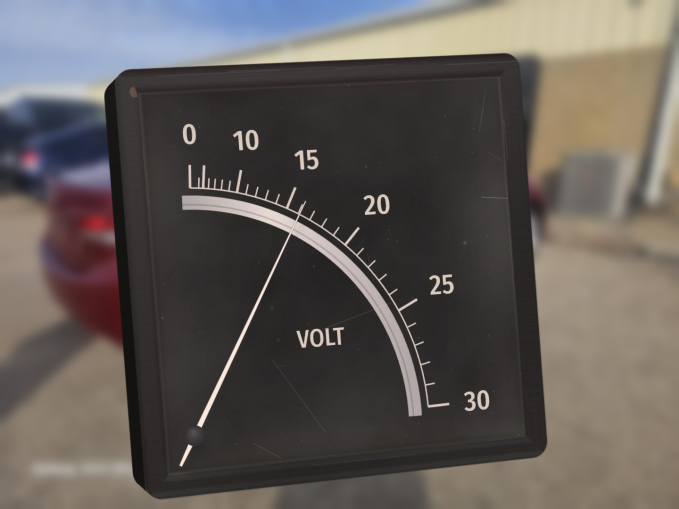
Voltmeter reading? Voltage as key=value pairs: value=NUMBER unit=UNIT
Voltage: value=16 unit=V
